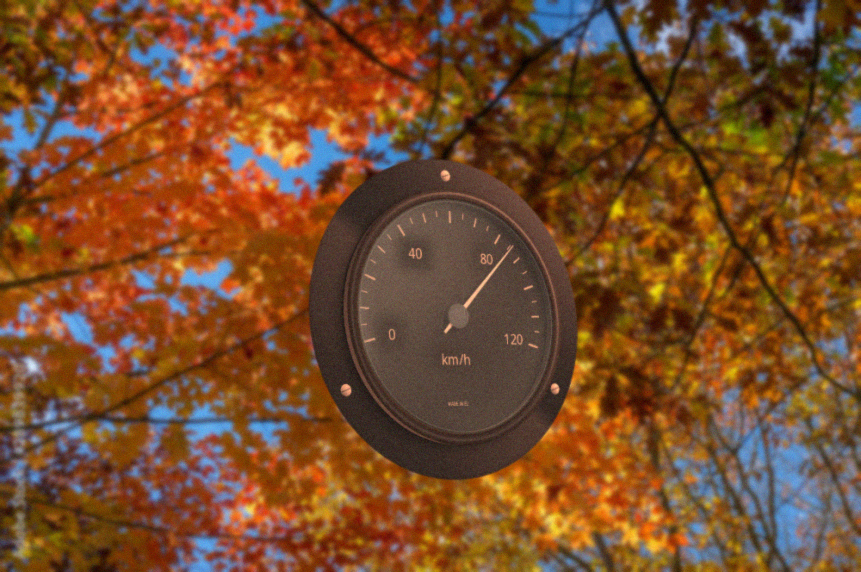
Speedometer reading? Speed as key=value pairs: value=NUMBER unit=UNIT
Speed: value=85 unit=km/h
